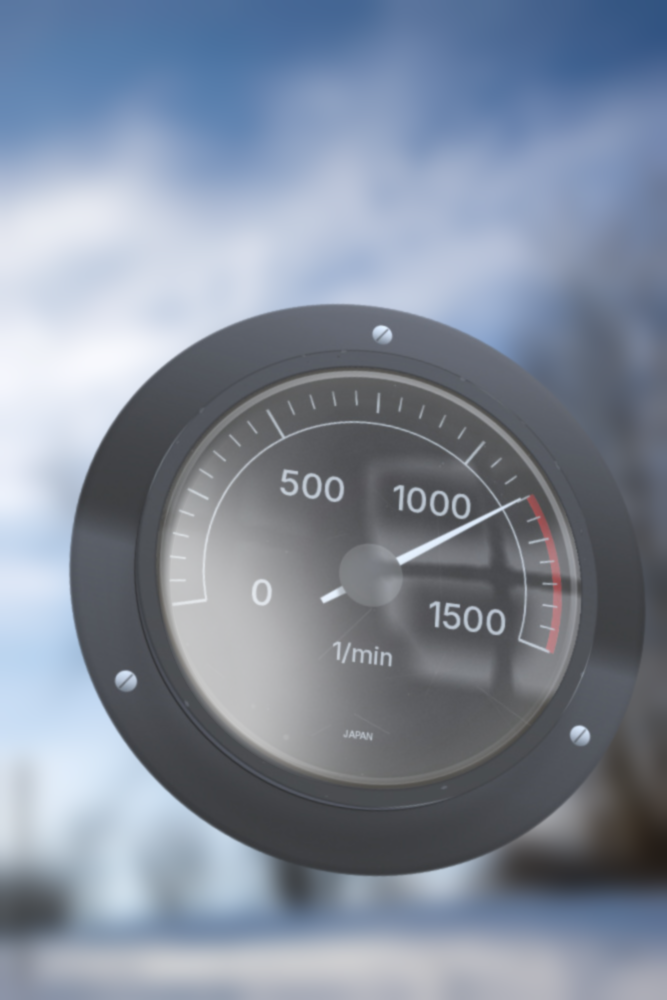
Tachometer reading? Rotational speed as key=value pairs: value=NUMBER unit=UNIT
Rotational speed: value=1150 unit=rpm
